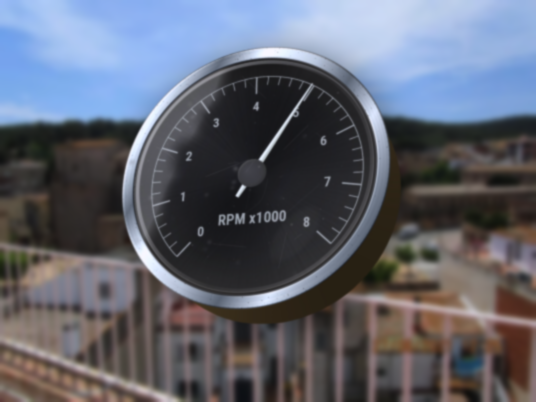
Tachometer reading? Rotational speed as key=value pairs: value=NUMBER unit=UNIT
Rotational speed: value=5000 unit=rpm
